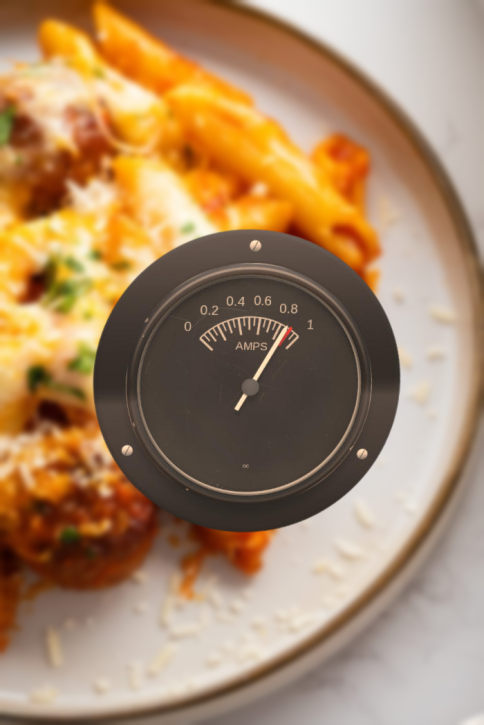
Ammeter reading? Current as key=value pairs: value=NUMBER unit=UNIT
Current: value=0.85 unit=A
